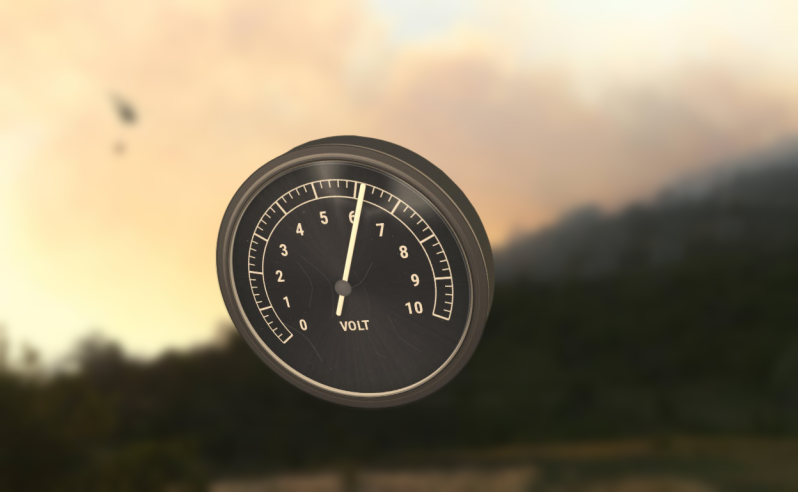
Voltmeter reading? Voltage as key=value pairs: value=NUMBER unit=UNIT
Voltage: value=6.2 unit=V
